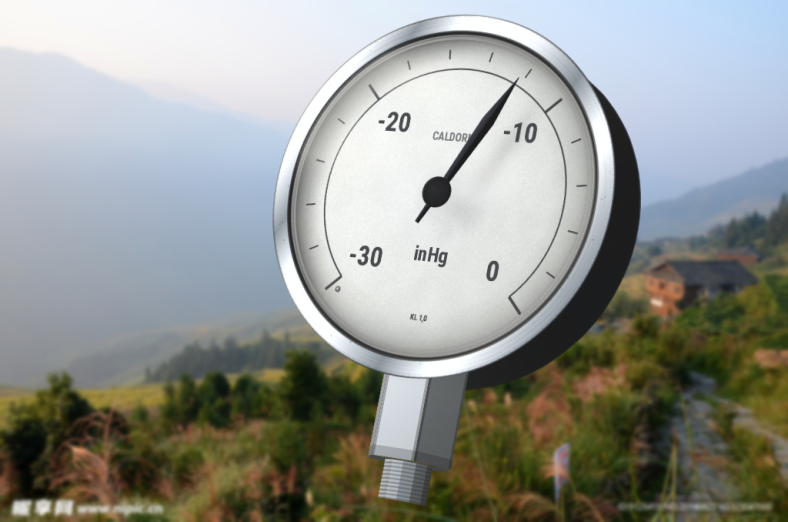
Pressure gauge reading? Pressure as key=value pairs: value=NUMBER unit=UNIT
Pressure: value=-12 unit=inHg
